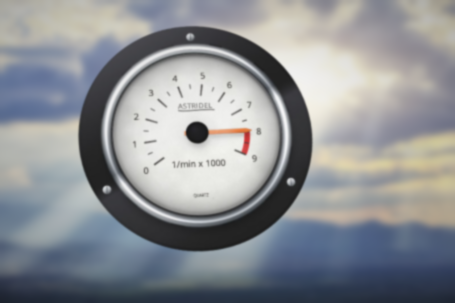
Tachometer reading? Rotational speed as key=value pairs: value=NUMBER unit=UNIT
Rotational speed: value=8000 unit=rpm
